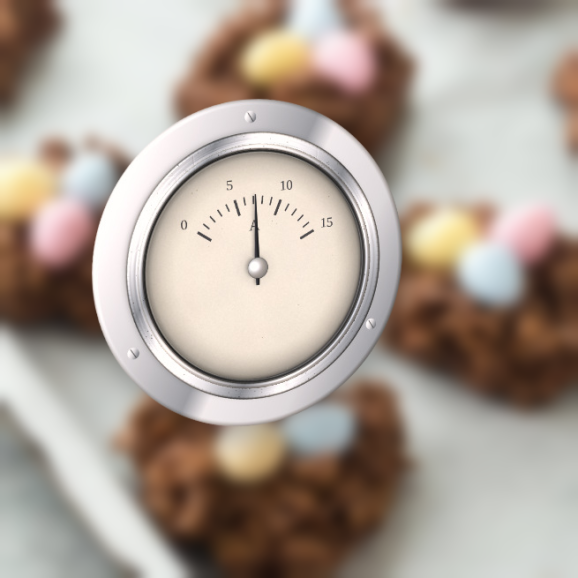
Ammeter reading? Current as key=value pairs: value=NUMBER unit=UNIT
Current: value=7 unit=A
